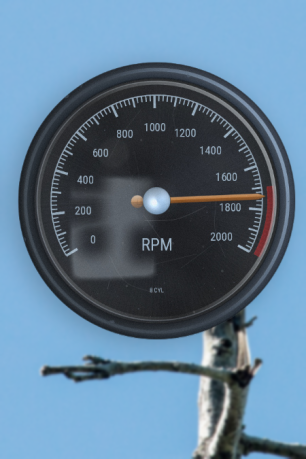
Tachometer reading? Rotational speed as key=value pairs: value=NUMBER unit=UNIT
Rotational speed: value=1740 unit=rpm
